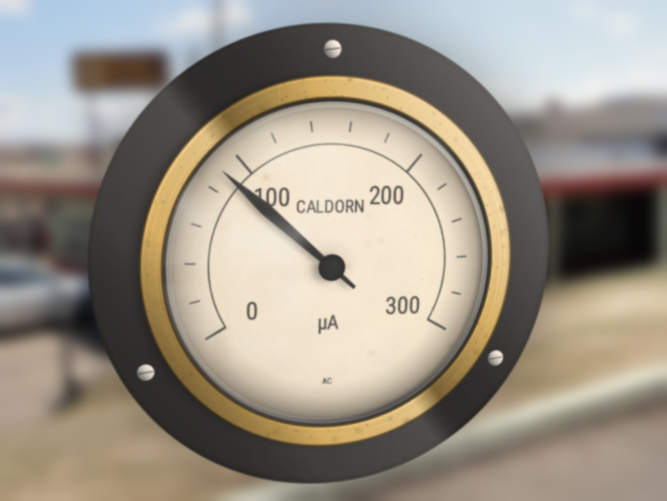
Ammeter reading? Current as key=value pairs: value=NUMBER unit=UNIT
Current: value=90 unit=µA
